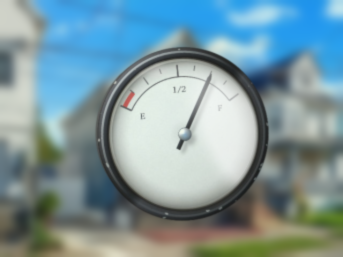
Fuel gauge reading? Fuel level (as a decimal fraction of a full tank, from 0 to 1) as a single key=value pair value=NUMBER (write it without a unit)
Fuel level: value=0.75
